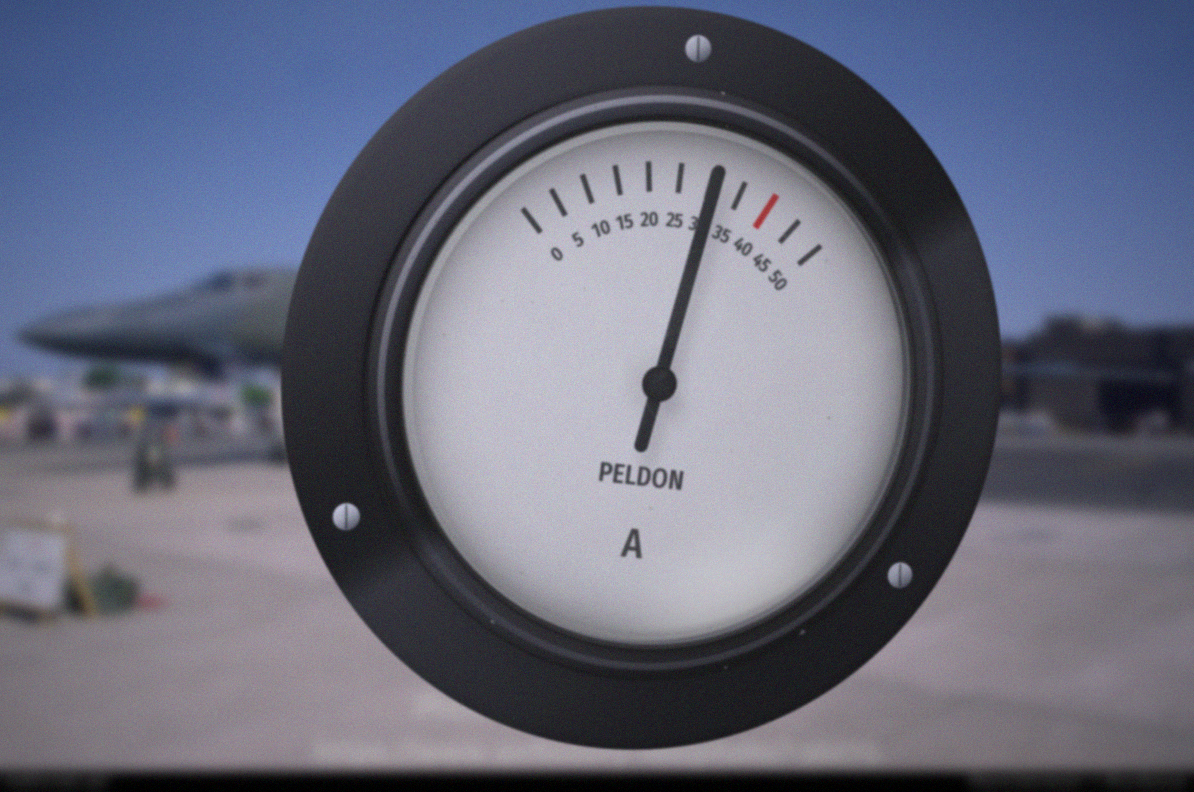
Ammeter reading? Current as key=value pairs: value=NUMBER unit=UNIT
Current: value=30 unit=A
